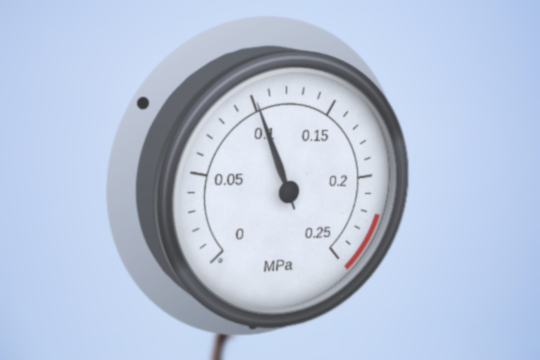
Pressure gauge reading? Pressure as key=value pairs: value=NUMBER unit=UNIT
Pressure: value=0.1 unit=MPa
